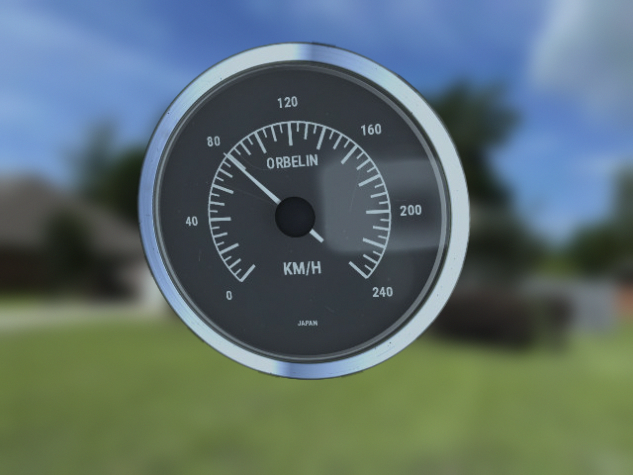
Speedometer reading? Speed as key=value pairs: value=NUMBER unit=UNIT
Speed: value=80 unit=km/h
